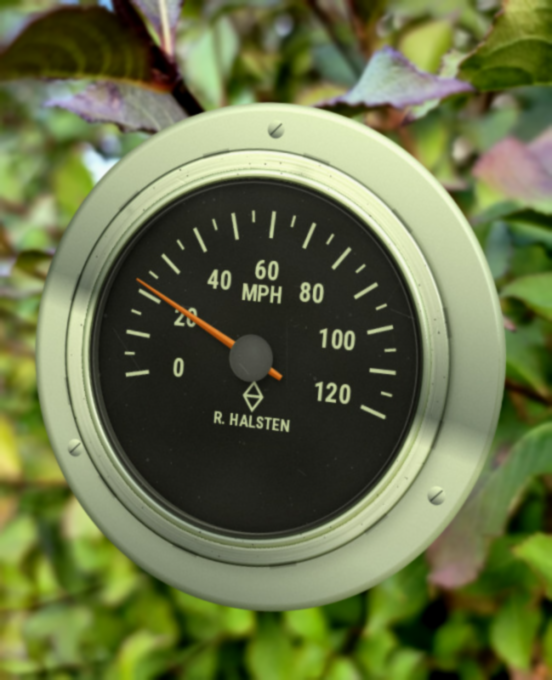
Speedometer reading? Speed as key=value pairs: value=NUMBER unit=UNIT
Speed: value=22.5 unit=mph
